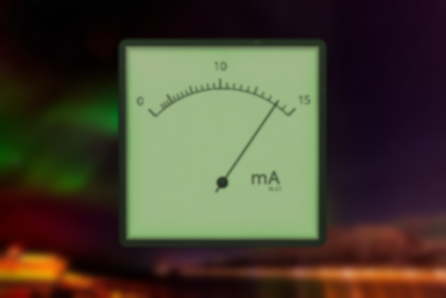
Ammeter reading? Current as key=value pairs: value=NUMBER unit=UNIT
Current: value=14 unit=mA
